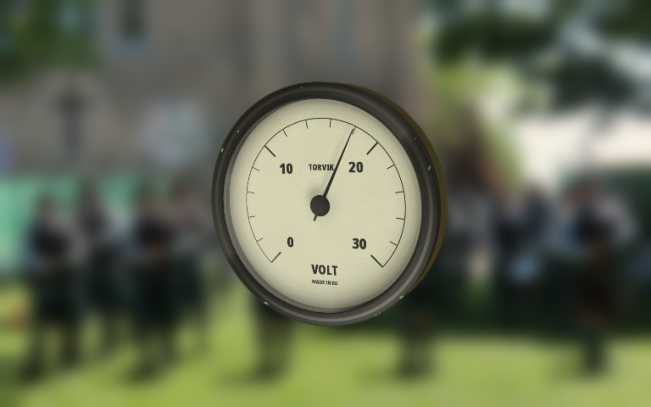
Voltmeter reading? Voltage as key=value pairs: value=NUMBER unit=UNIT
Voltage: value=18 unit=V
